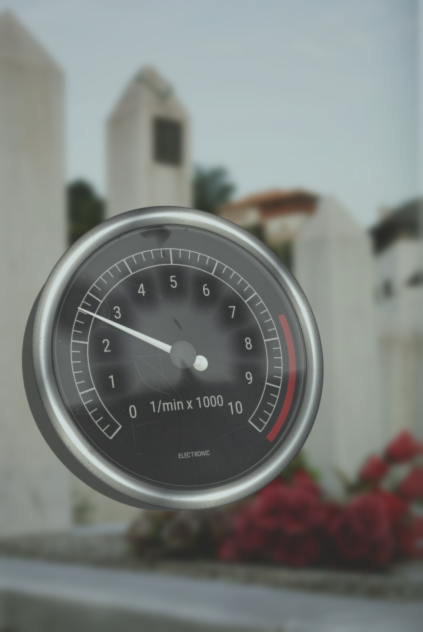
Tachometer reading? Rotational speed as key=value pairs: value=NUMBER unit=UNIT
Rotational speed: value=2600 unit=rpm
